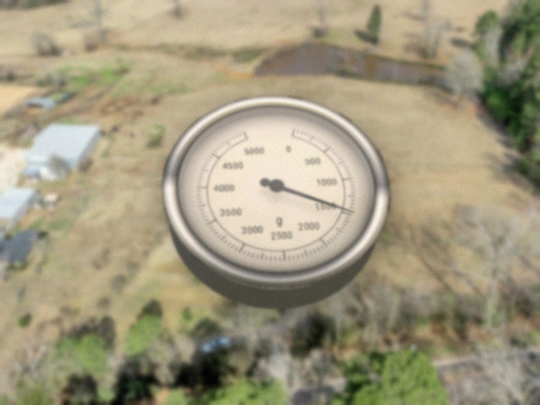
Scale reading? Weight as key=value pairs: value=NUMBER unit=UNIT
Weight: value=1500 unit=g
